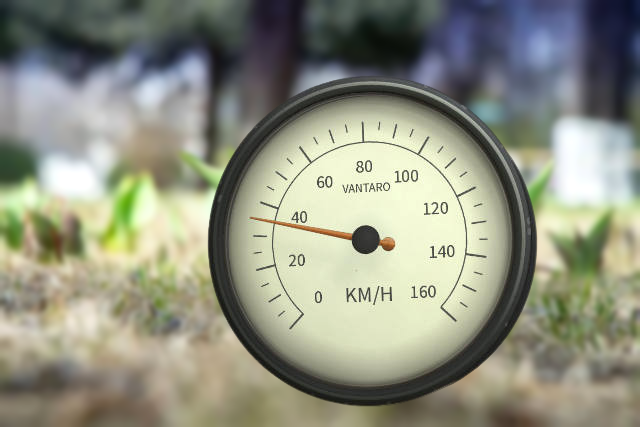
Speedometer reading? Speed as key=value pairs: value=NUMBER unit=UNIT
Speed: value=35 unit=km/h
